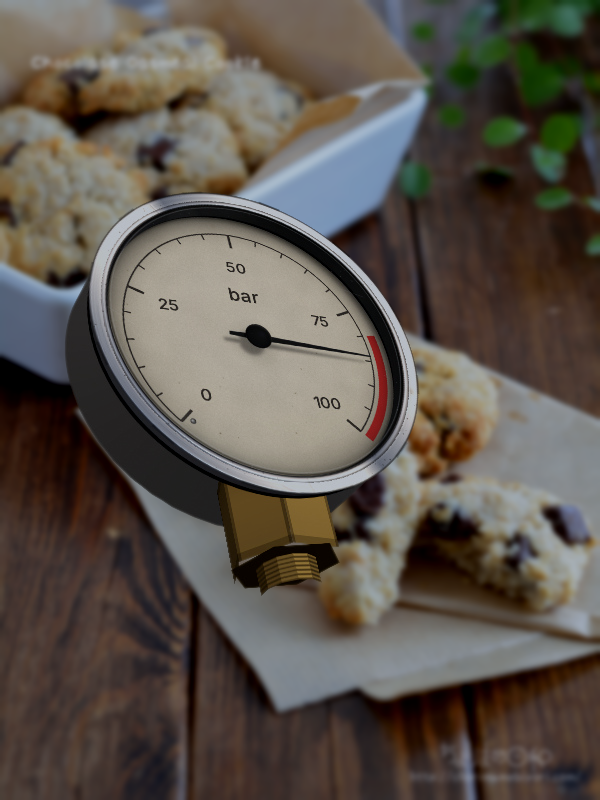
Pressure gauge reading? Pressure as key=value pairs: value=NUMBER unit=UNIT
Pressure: value=85 unit=bar
